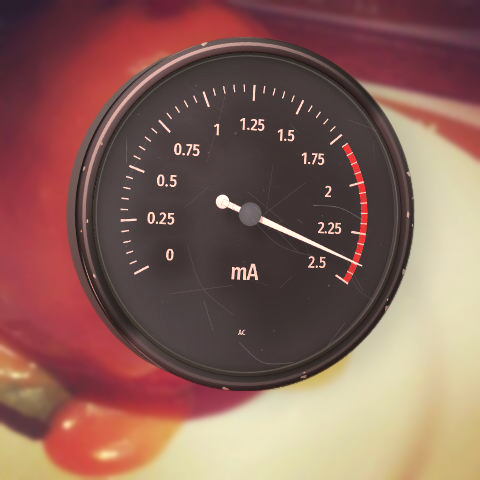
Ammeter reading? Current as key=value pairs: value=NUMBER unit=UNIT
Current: value=2.4 unit=mA
